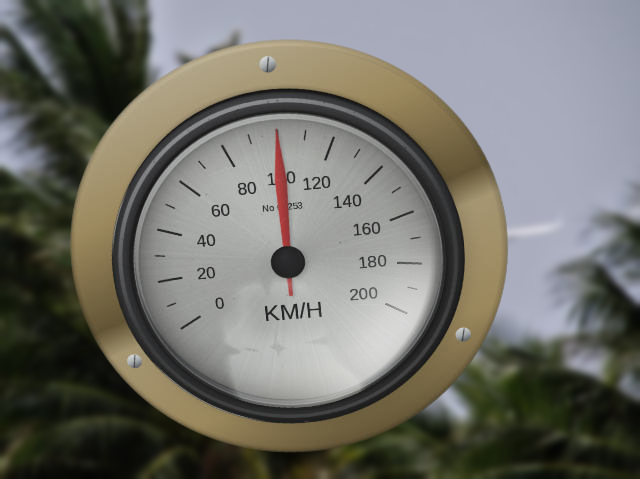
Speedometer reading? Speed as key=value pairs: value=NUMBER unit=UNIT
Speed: value=100 unit=km/h
